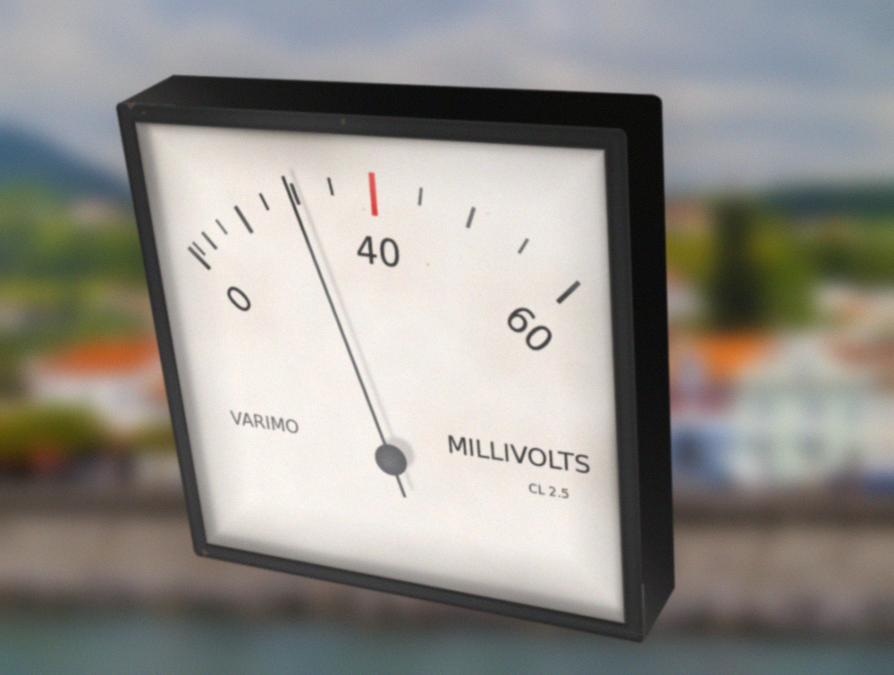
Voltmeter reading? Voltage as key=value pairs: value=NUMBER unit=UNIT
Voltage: value=30 unit=mV
